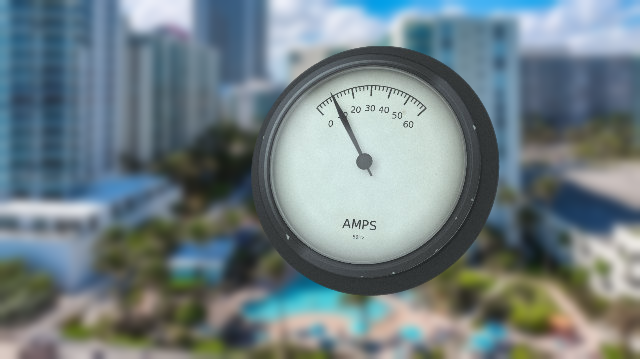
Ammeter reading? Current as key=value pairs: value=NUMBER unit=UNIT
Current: value=10 unit=A
